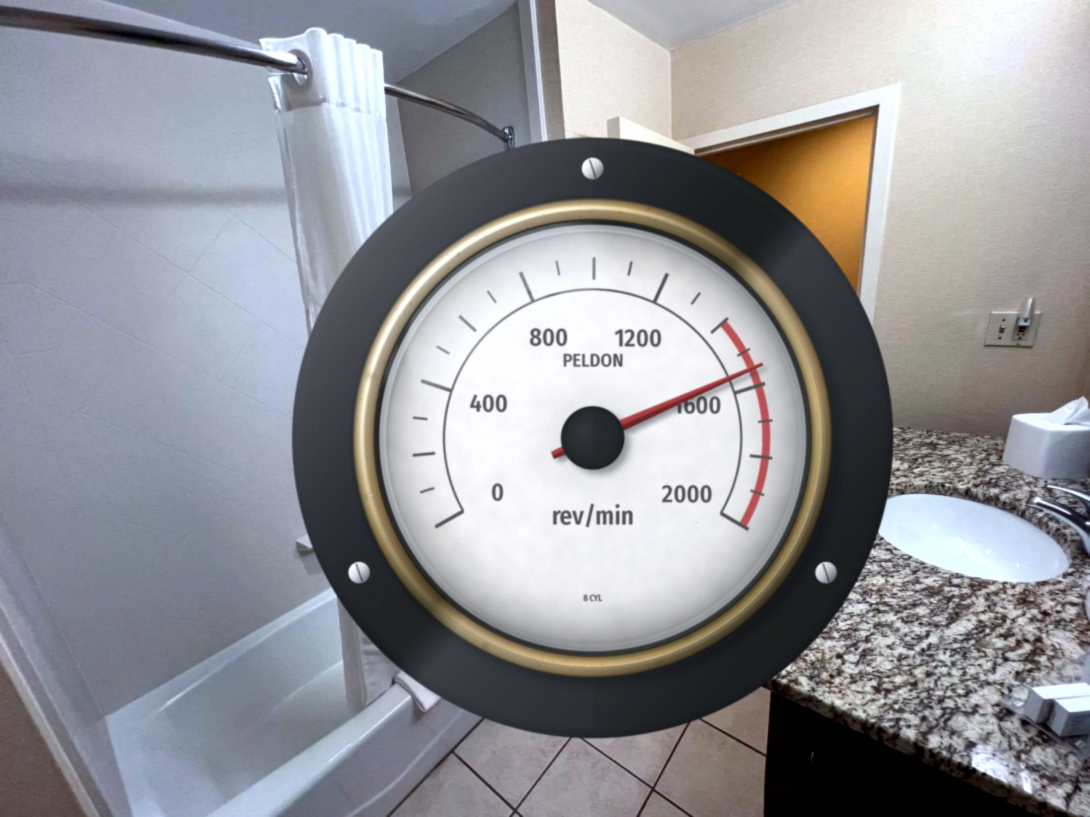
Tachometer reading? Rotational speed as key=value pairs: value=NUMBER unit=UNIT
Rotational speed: value=1550 unit=rpm
